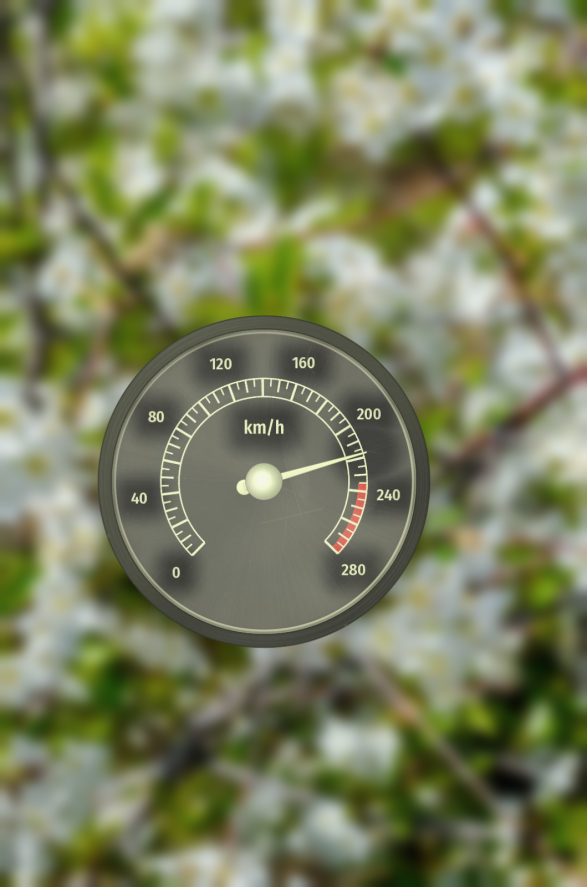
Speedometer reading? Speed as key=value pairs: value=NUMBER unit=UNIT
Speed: value=217.5 unit=km/h
